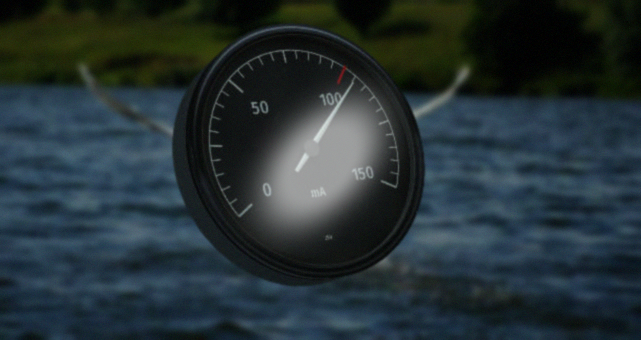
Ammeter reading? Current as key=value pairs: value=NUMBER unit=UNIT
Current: value=105 unit=mA
